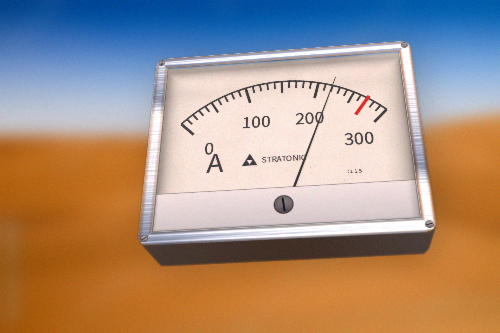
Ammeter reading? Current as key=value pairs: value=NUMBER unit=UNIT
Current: value=220 unit=A
